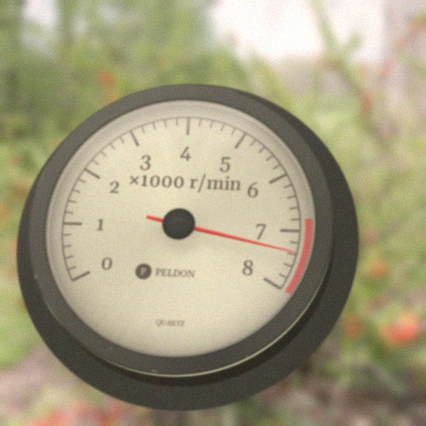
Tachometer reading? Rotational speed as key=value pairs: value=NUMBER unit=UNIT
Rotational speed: value=7400 unit=rpm
